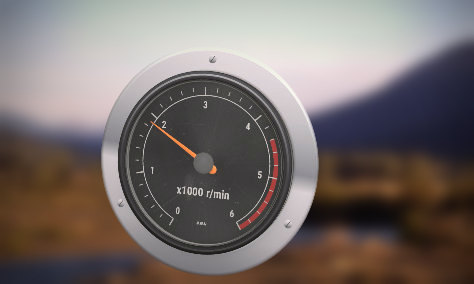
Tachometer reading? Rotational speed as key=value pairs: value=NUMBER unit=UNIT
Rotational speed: value=1900 unit=rpm
